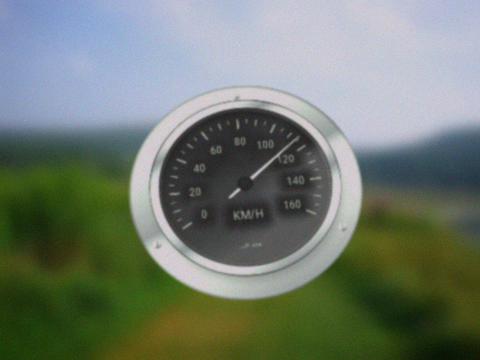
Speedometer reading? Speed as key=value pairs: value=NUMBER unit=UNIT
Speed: value=115 unit=km/h
